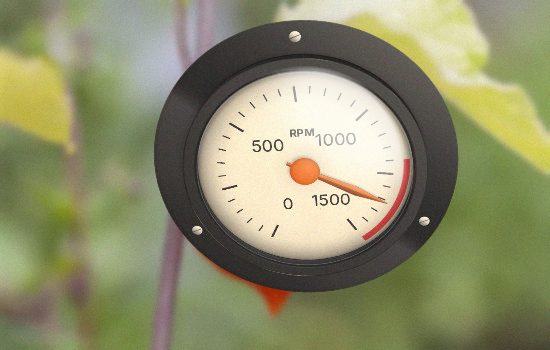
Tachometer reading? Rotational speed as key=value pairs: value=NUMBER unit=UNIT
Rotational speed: value=1350 unit=rpm
